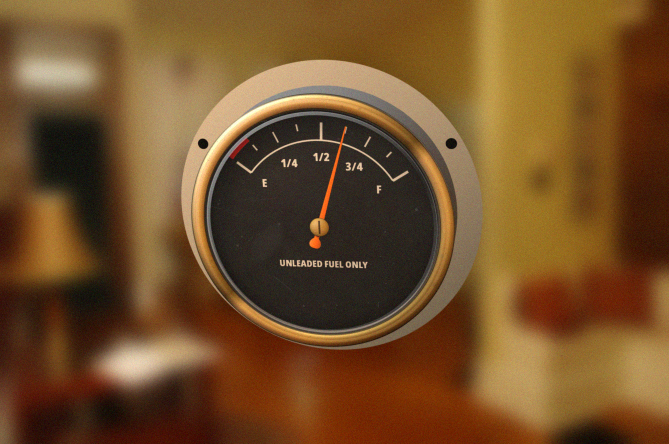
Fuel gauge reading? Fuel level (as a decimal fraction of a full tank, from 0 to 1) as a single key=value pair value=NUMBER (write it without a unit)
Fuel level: value=0.625
